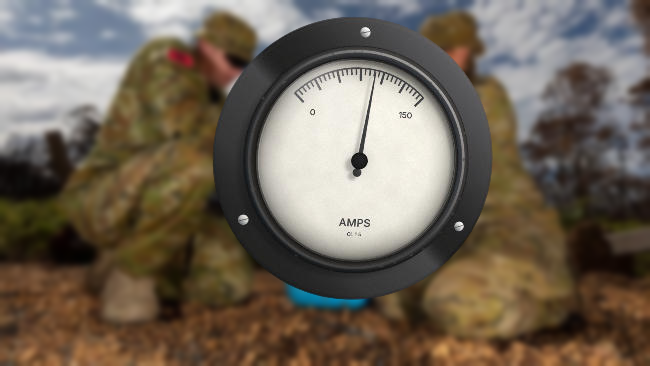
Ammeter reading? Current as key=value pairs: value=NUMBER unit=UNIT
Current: value=90 unit=A
